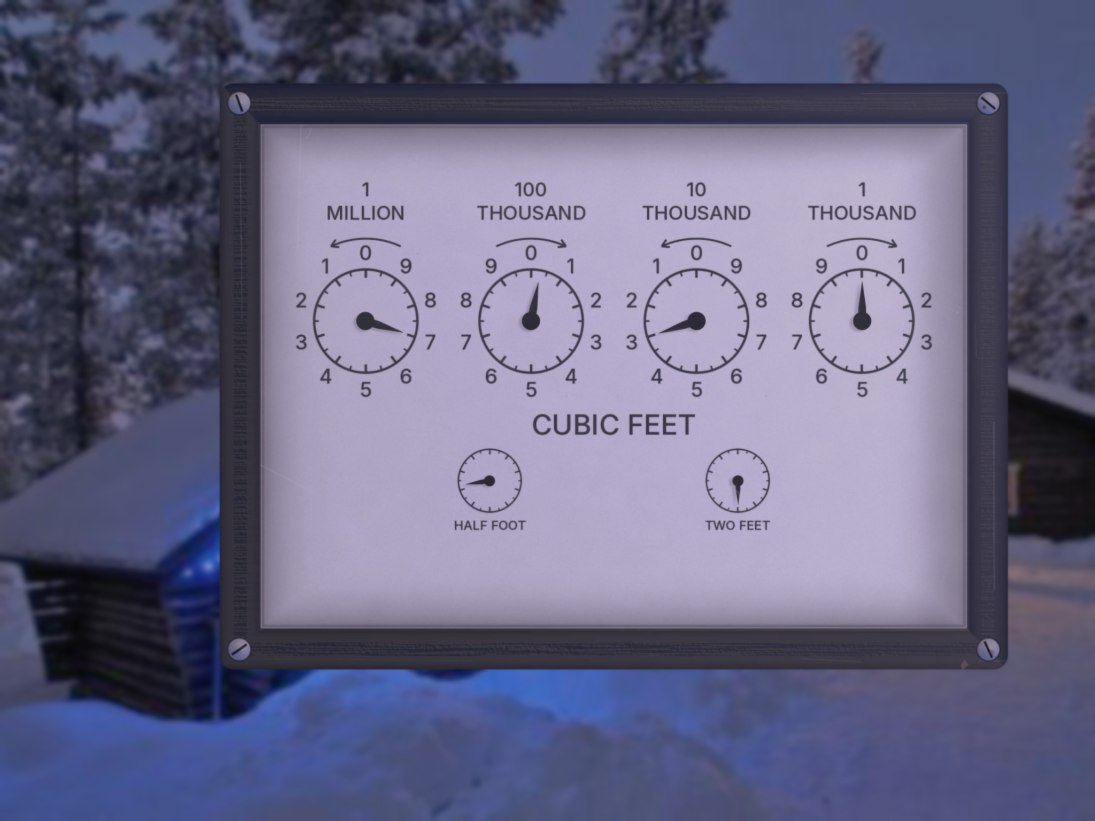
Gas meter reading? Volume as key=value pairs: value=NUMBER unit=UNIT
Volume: value=703000 unit=ft³
